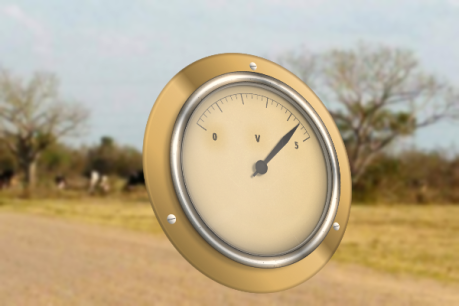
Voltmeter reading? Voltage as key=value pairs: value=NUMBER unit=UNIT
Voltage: value=4.4 unit=V
